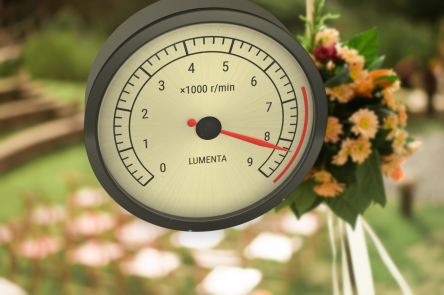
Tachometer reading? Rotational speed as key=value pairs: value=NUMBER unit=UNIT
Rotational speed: value=8200 unit=rpm
